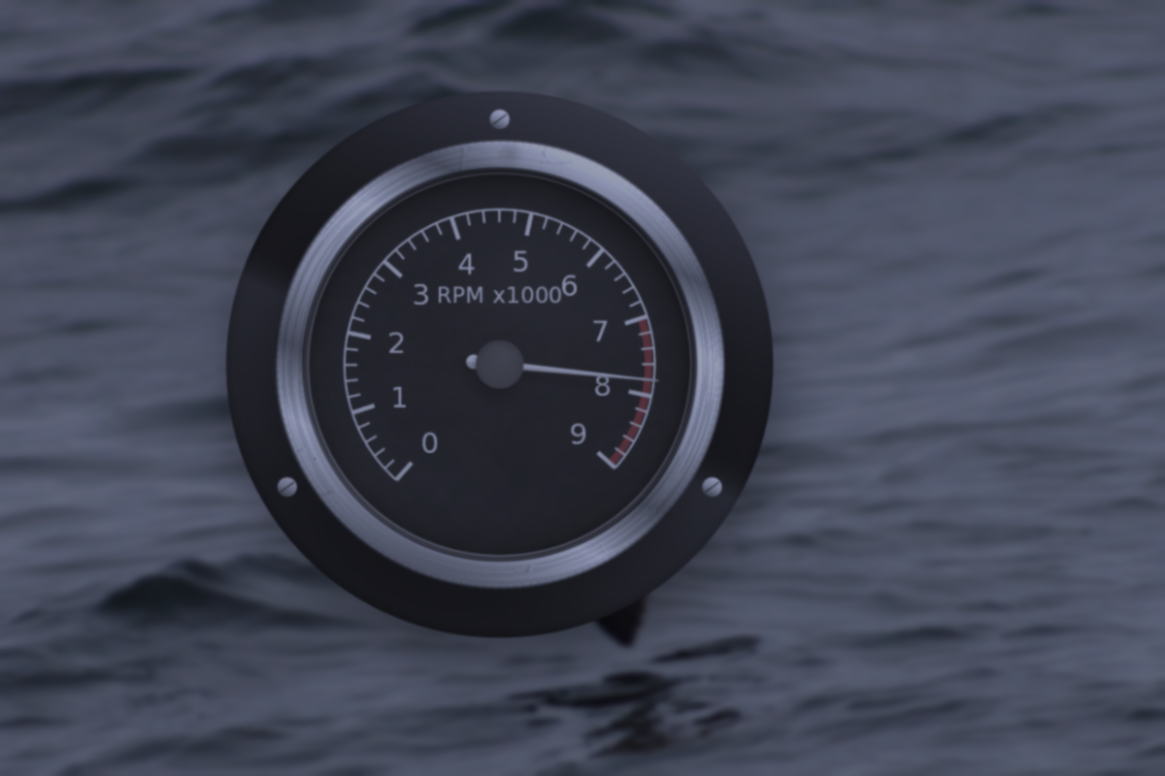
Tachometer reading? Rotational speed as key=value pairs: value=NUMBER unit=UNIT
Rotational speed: value=7800 unit=rpm
